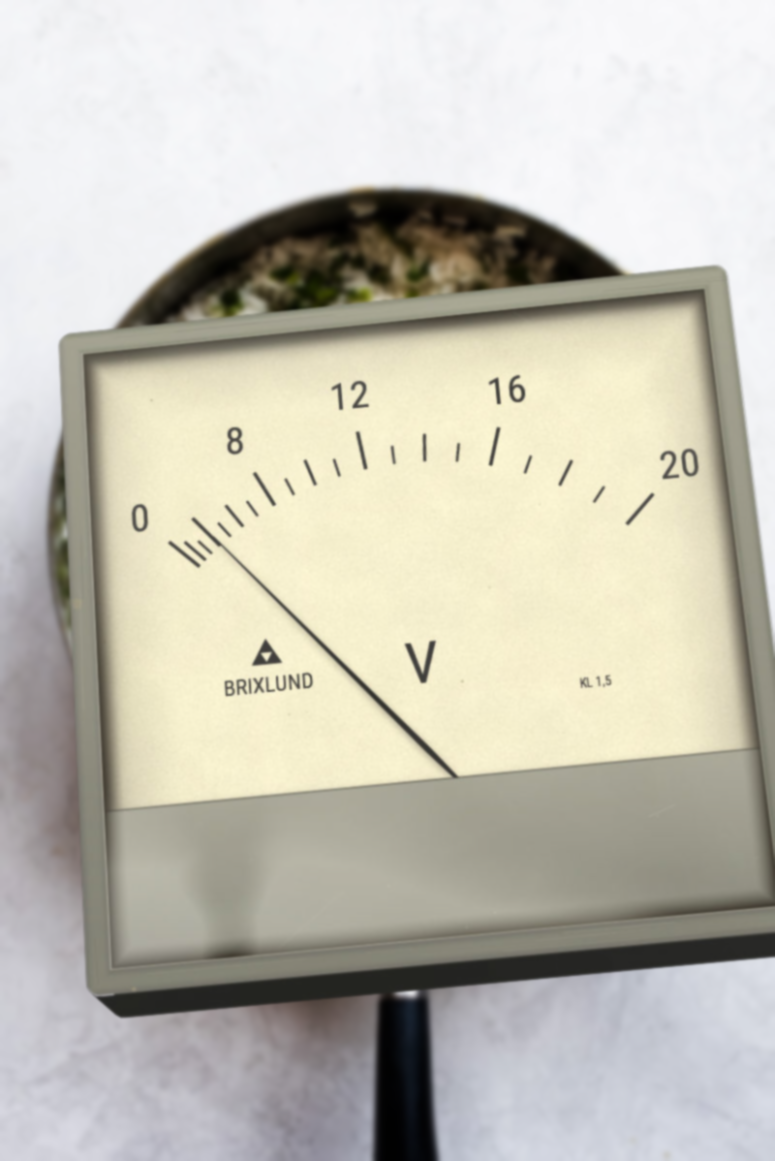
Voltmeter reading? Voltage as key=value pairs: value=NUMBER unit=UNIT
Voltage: value=4 unit=V
